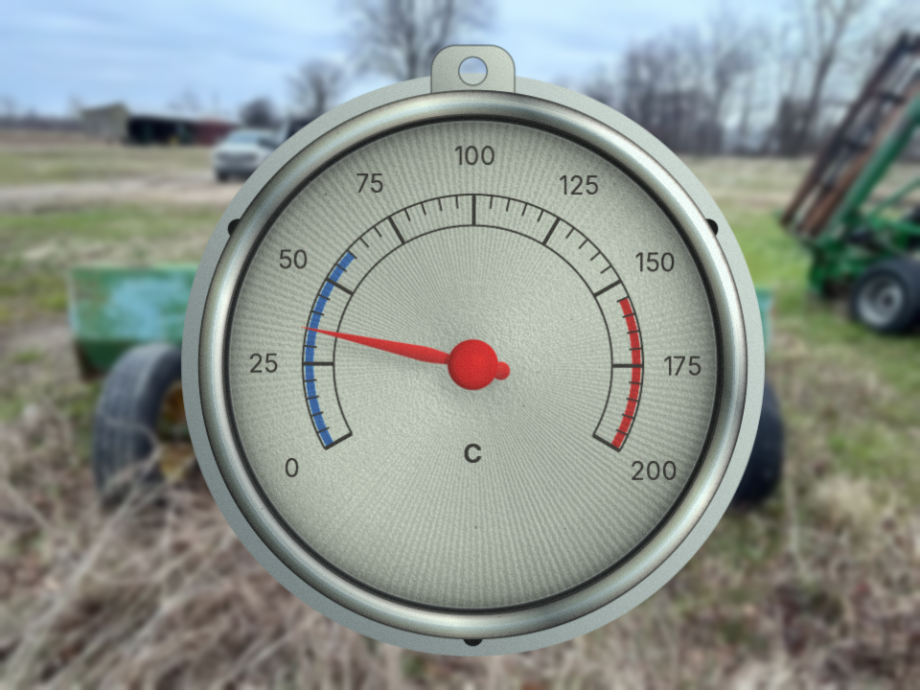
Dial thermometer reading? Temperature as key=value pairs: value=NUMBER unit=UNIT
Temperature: value=35 unit=°C
